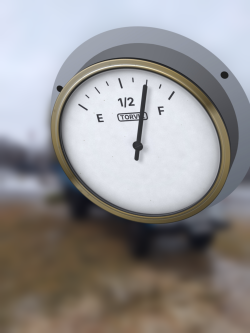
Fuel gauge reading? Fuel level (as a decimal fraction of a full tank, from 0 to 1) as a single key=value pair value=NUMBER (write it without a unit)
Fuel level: value=0.75
